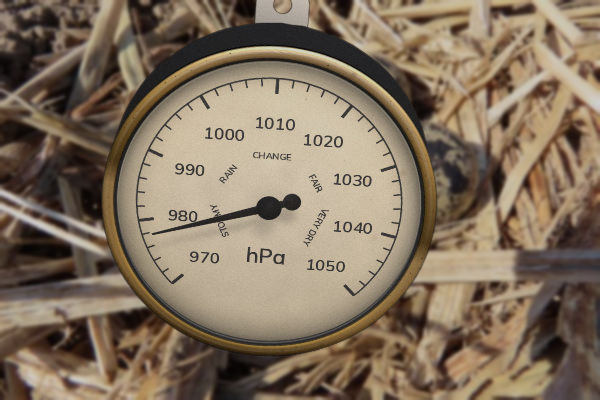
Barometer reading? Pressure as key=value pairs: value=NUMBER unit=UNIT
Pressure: value=978 unit=hPa
